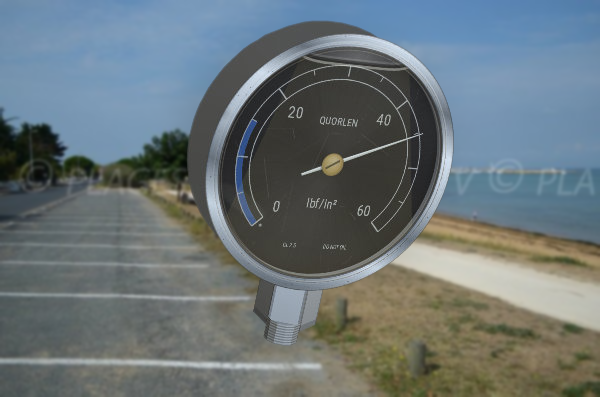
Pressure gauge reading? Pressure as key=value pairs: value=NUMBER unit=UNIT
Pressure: value=45 unit=psi
